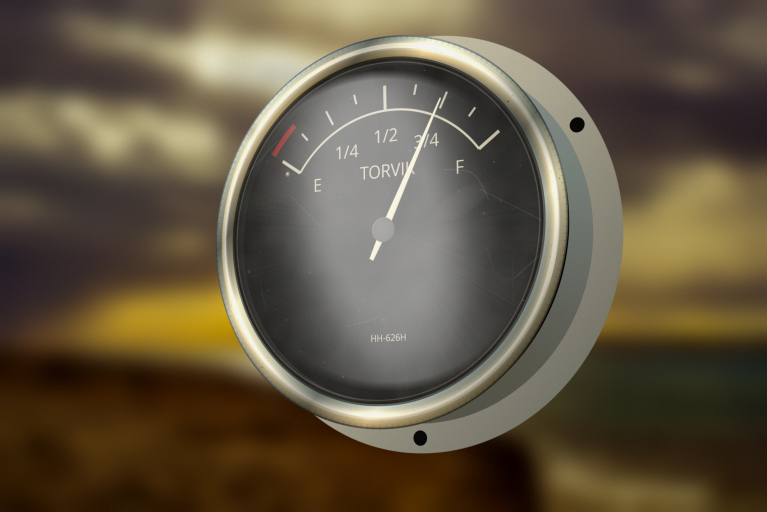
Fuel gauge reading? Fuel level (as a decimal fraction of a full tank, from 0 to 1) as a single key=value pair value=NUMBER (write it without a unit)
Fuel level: value=0.75
